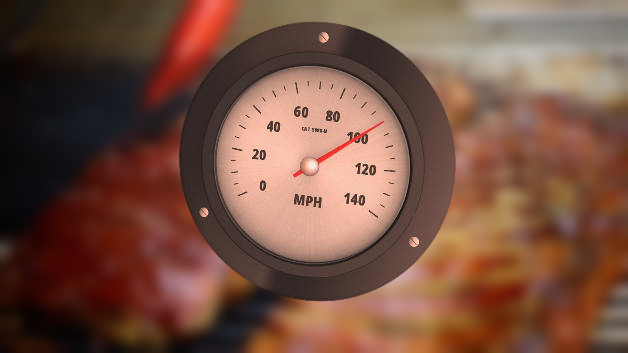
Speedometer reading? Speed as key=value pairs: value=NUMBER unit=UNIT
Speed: value=100 unit=mph
